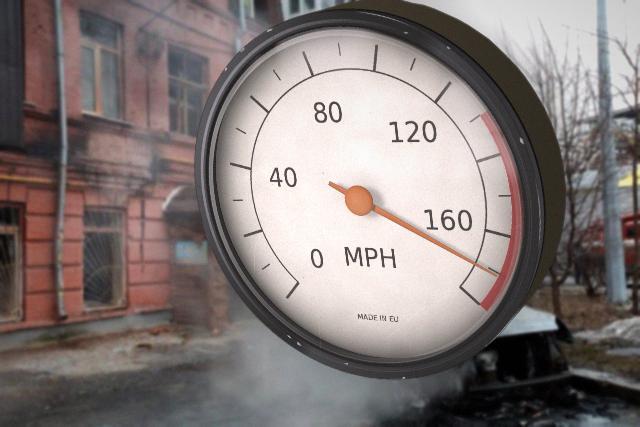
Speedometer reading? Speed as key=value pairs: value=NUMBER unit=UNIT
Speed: value=170 unit=mph
